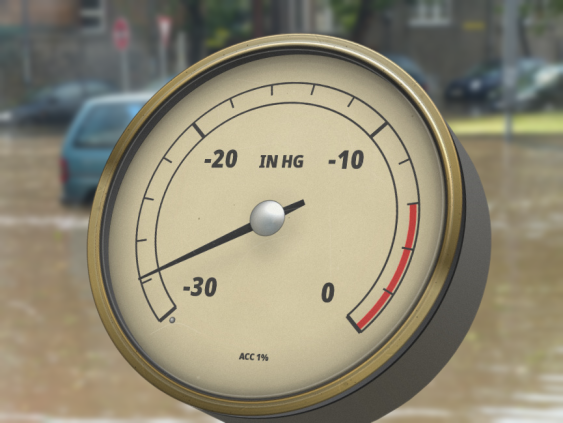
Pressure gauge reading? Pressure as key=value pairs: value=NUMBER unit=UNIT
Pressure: value=-28 unit=inHg
